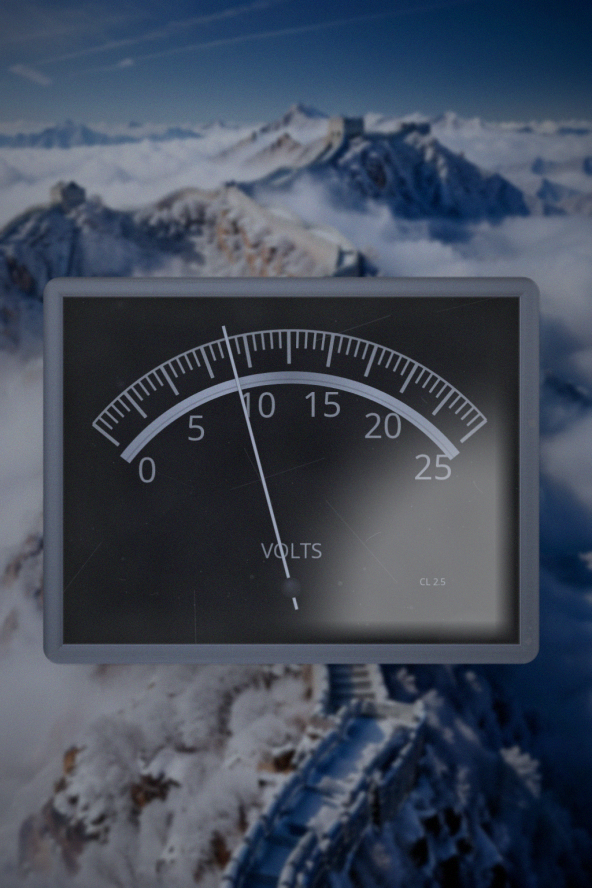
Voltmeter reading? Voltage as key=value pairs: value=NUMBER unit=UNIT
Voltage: value=9 unit=V
